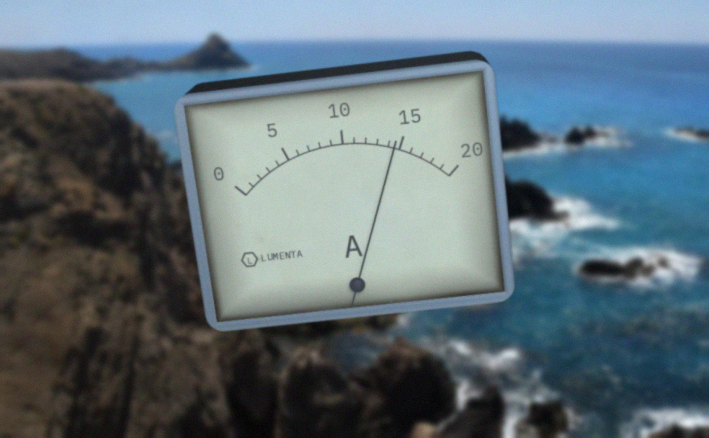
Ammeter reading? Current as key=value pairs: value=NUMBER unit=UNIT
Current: value=14.5 unit=A
